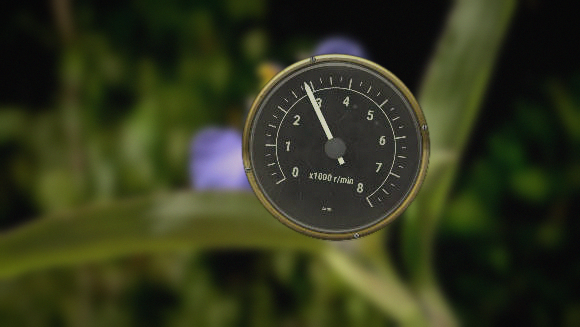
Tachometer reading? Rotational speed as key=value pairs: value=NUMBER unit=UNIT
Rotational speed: value=2875 unit=rpm
